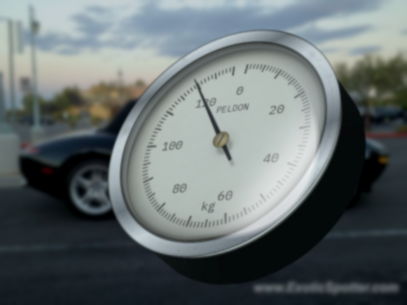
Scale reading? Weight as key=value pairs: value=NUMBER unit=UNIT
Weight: value=120 unit=kg
